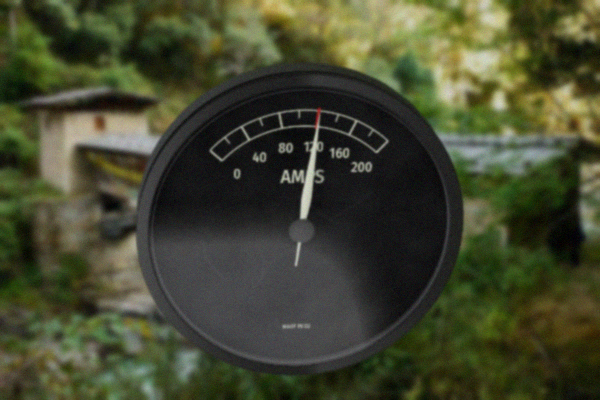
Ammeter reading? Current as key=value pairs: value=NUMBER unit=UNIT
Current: value=120 unit=A
